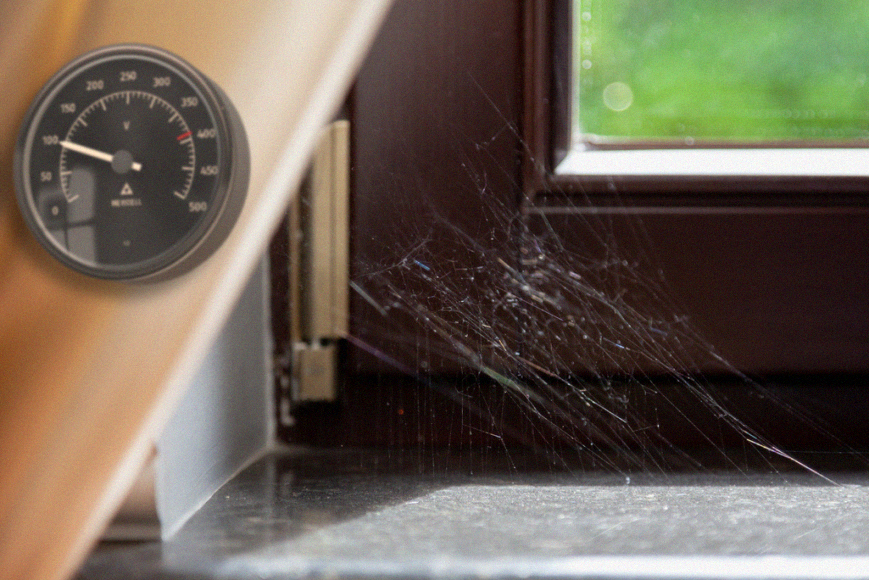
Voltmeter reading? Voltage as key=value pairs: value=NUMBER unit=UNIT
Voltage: value=100 unit=V
